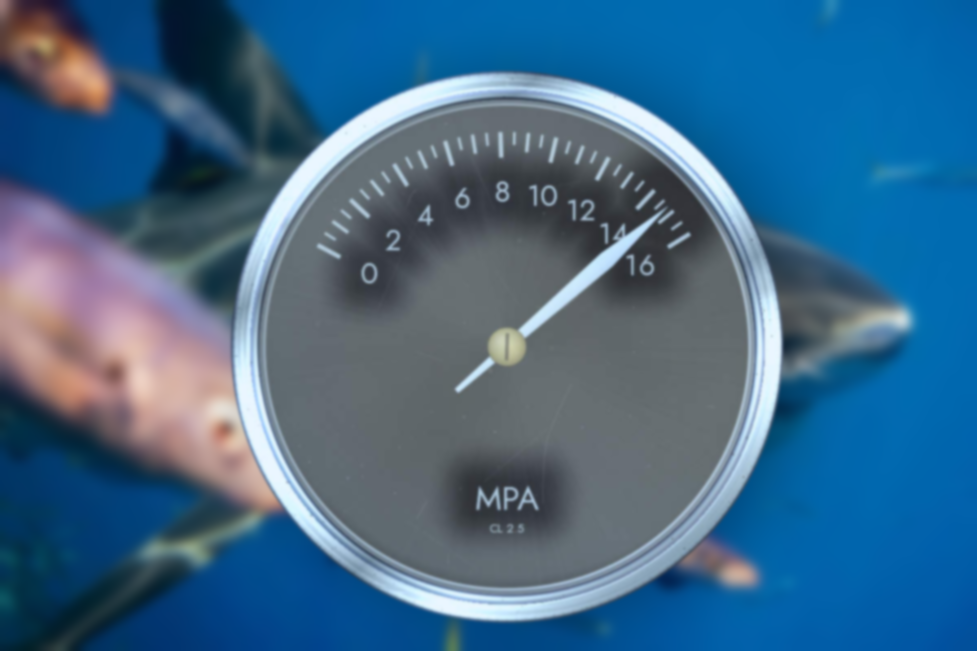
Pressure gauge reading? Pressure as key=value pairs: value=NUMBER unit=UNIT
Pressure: value=14.75 unit=MPa
